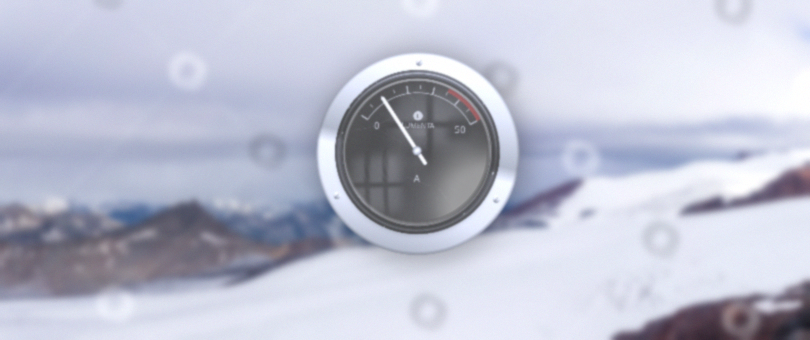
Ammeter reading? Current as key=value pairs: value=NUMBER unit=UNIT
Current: value=10 unit=A
